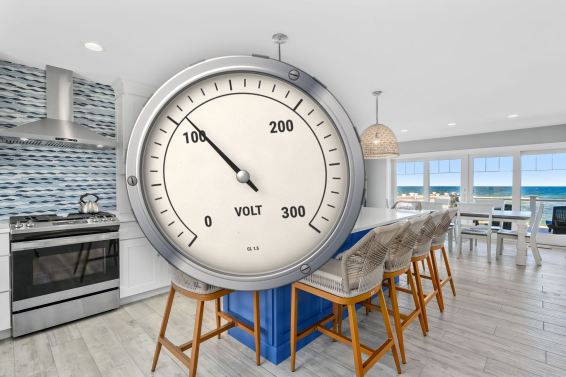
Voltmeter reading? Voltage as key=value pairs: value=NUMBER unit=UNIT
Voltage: value=110 unit=V
